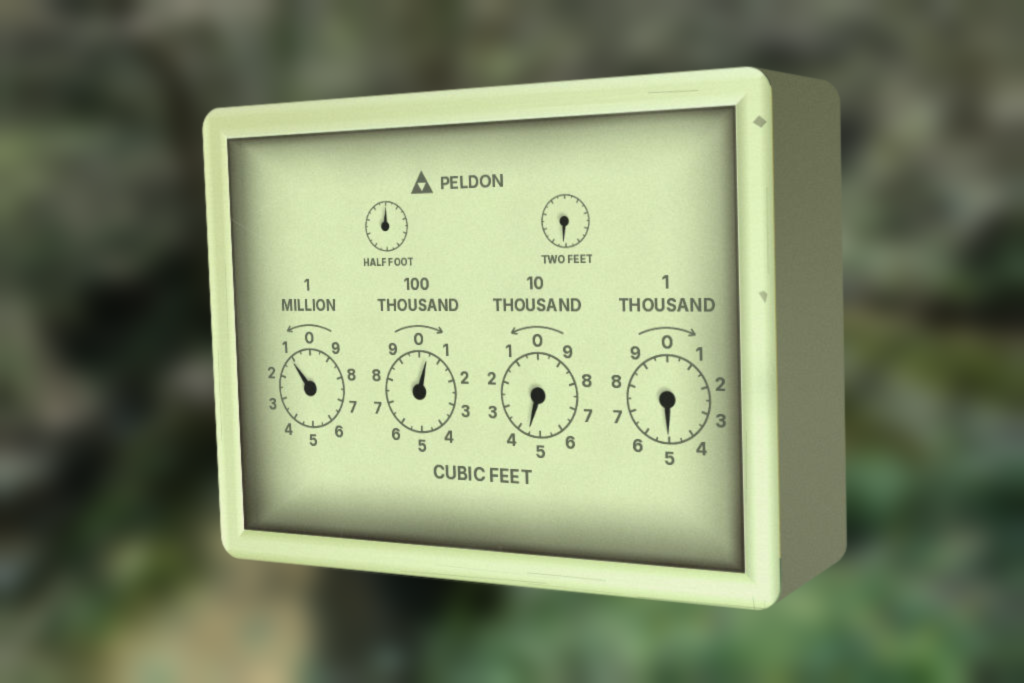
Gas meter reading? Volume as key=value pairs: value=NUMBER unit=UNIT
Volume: value=104500 unit=ft³
